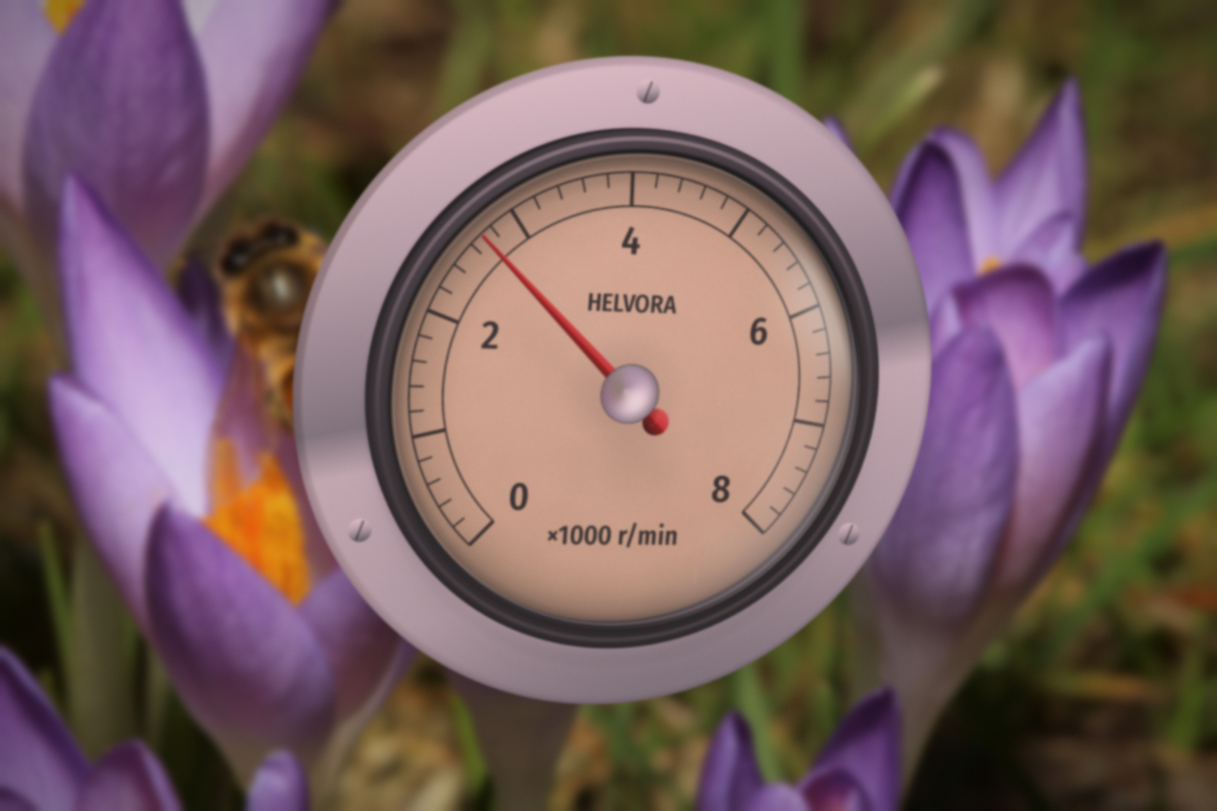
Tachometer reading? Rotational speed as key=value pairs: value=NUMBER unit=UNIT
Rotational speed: value=2700 unit=rpm
